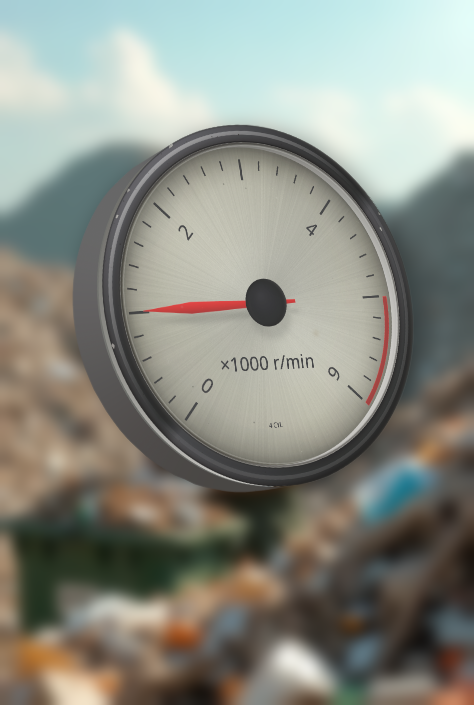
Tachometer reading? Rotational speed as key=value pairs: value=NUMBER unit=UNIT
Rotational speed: value=1000 unit=rpm
